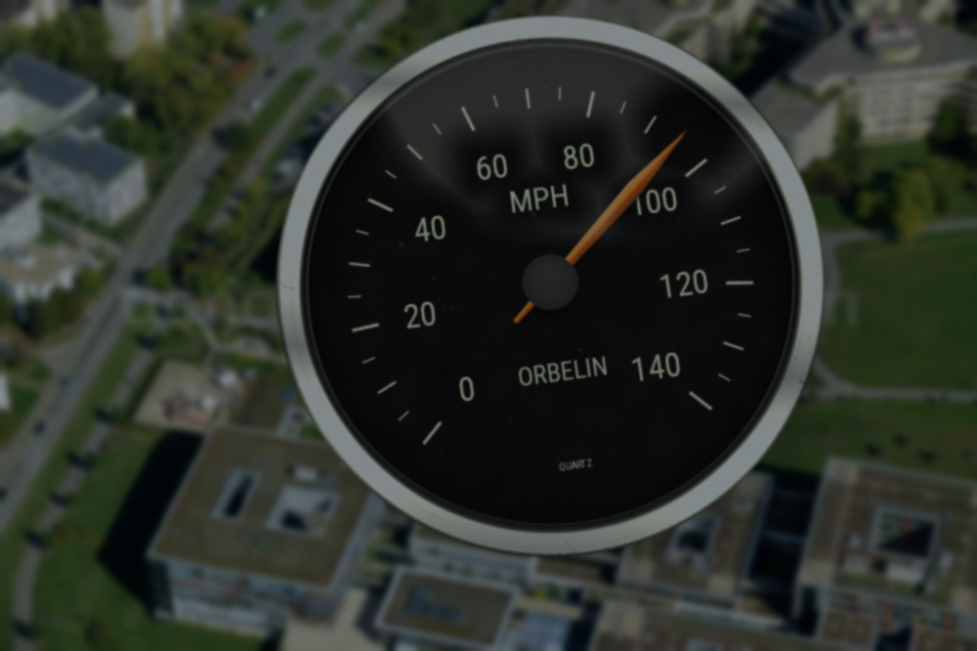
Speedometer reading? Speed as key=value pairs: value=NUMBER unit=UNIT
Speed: value=95 unit=mph
